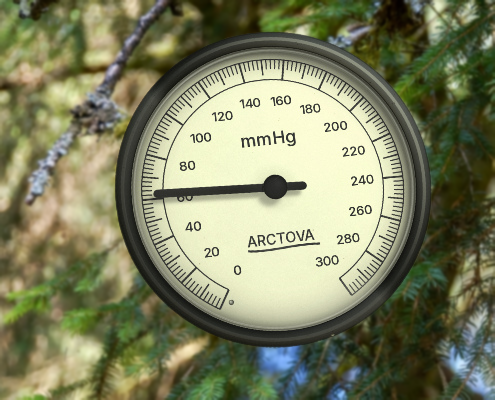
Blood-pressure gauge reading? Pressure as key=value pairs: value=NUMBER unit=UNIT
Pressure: value=62 unit=mmHg
